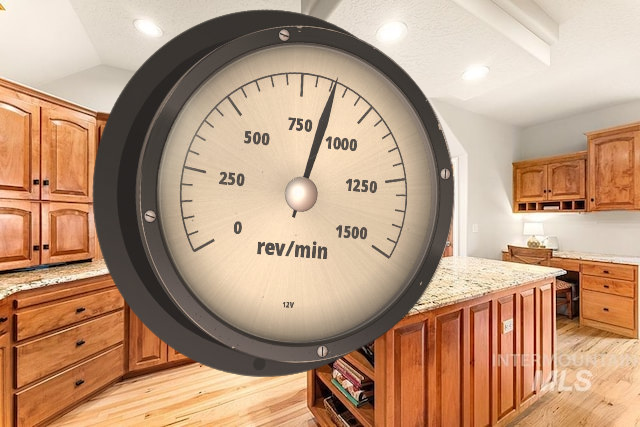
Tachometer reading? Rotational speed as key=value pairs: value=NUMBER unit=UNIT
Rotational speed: value=850 unit=rpm
